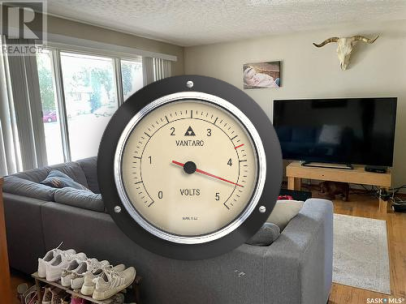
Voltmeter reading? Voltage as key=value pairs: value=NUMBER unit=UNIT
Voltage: value=4.5 unit=V
